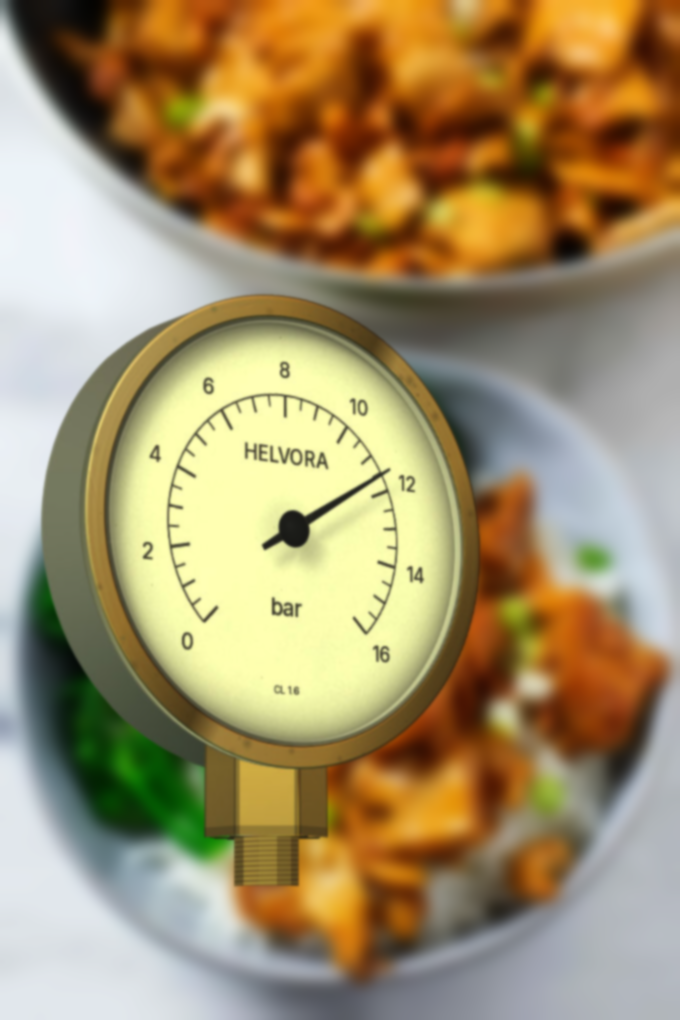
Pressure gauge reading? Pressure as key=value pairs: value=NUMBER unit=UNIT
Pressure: value=11.5 unit=bar
